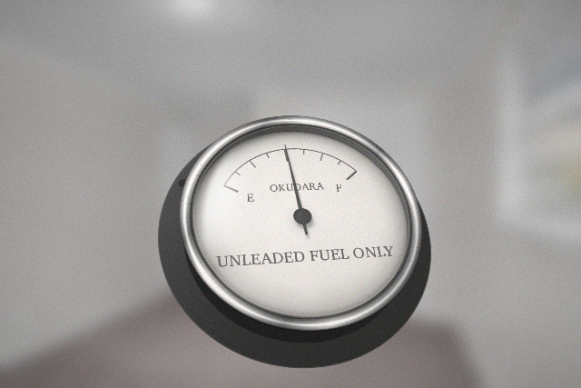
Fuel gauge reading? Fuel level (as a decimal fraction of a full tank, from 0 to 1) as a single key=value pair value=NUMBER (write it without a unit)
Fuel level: value=0.5
